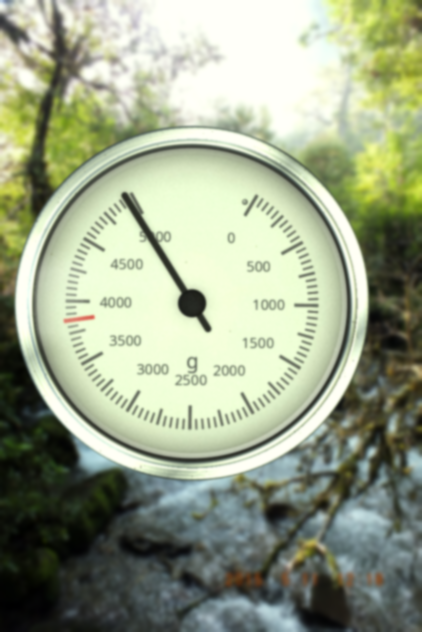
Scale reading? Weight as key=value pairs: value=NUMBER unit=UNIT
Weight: value=4950 unit=g
